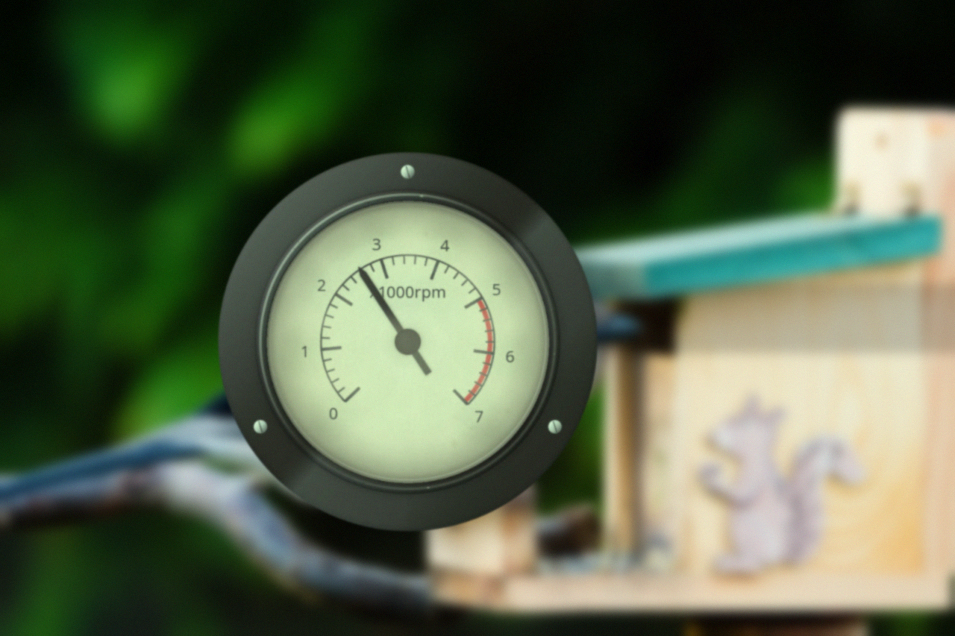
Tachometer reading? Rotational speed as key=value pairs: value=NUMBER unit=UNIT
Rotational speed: value=2600 unit=rpm
